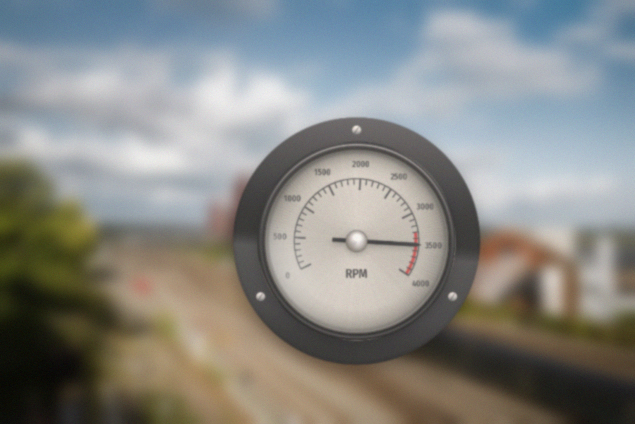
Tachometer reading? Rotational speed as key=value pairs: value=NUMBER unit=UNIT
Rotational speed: value=3500 unit=rpm
